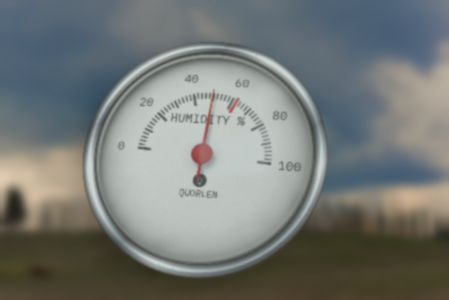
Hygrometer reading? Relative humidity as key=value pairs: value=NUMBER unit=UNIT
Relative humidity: value=50 unit=%
